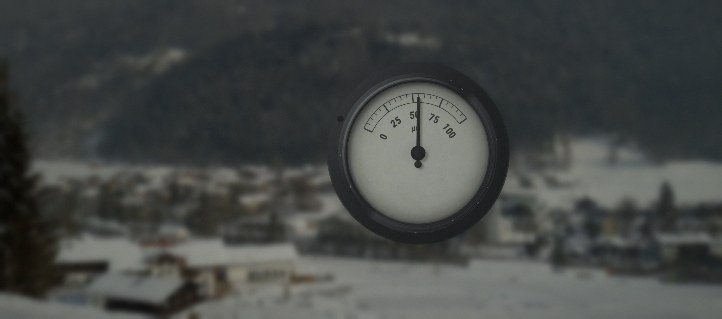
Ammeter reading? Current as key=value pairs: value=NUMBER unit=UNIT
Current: value=55 unit=µA
